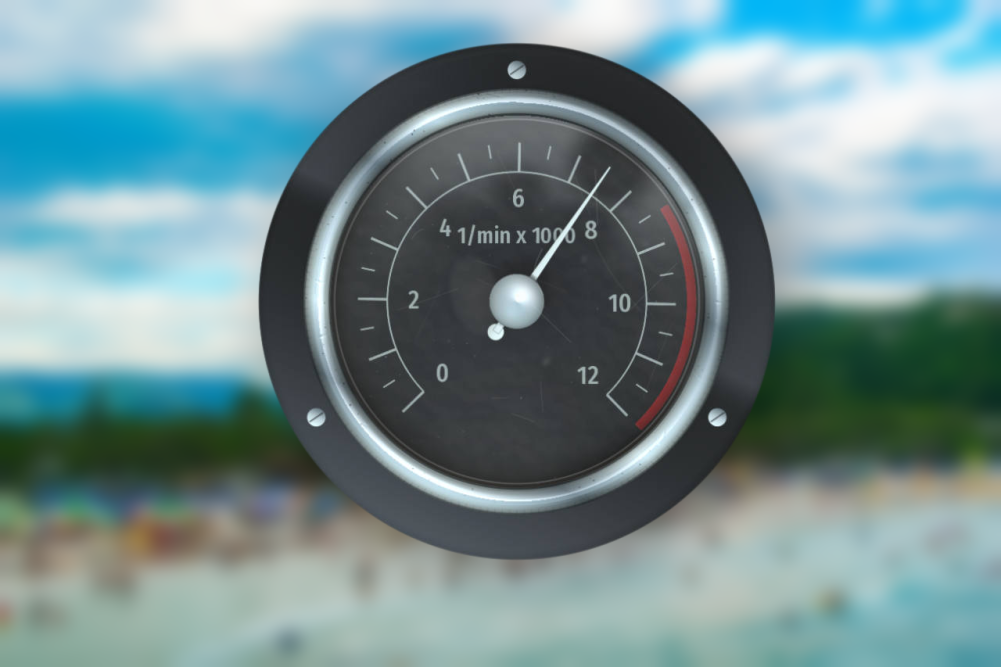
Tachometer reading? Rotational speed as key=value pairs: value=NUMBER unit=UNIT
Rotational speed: value=7500 unit=rpm
